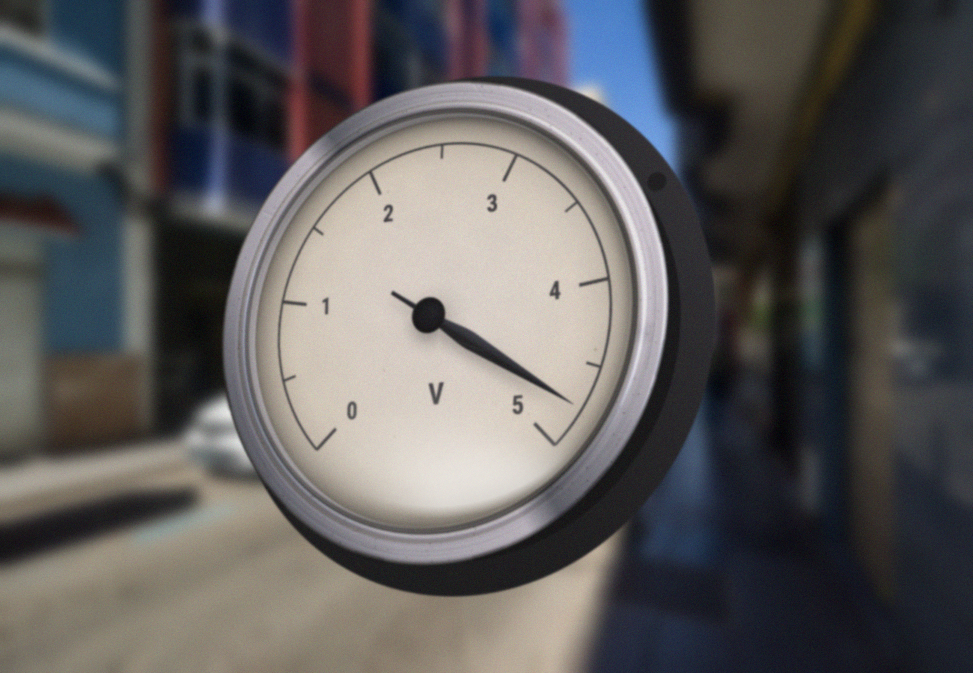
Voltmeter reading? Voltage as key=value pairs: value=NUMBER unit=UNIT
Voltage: value=4.75 unit=V
